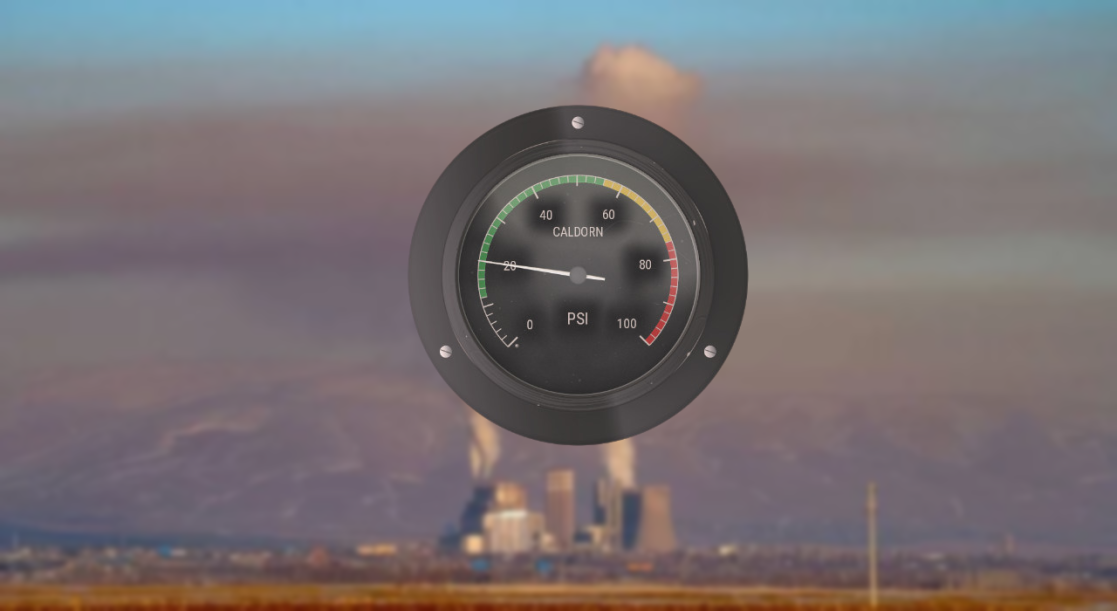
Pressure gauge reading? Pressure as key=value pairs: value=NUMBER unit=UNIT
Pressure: value=20 unit=psi
